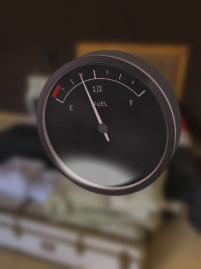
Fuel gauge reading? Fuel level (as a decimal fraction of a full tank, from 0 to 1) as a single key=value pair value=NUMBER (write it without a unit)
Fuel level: value=0.375
